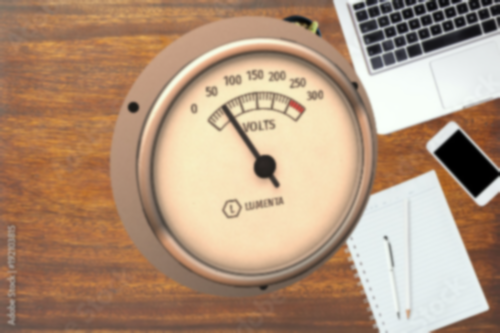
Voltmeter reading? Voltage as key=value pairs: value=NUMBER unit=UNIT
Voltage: value=50 unit=V
